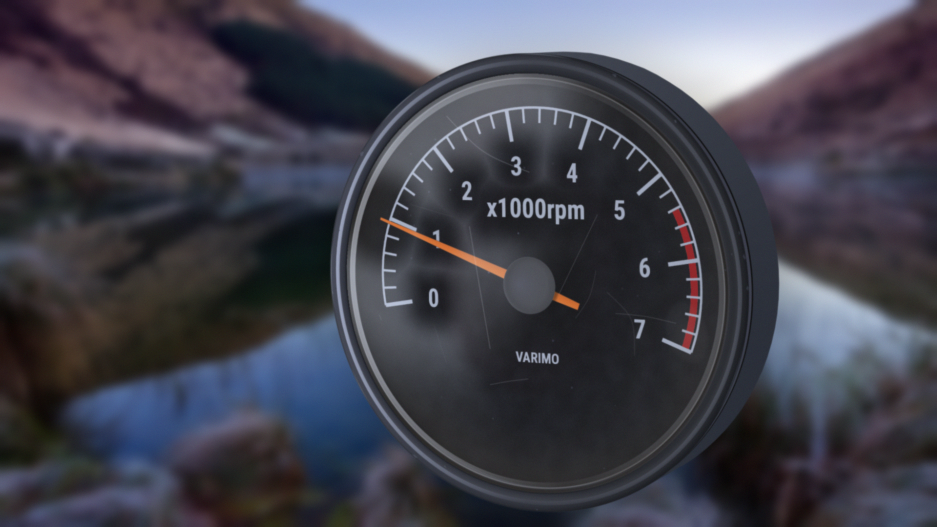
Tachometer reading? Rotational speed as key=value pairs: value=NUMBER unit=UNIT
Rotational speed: value=1000 unit=rpm
